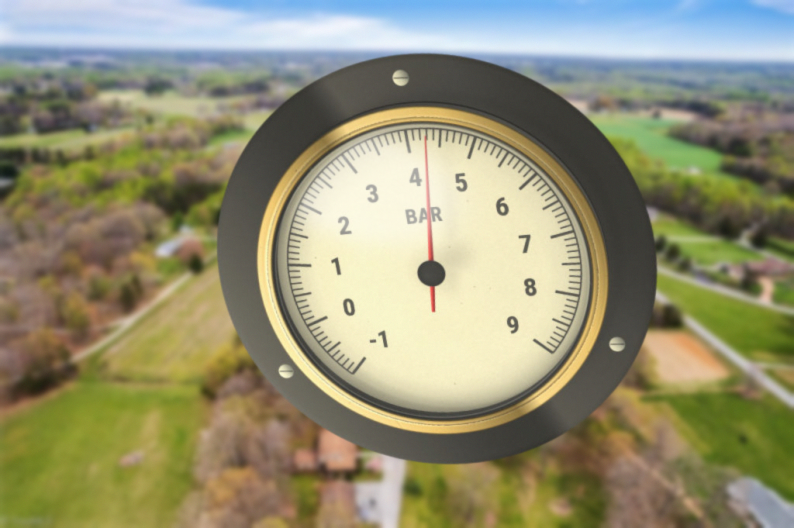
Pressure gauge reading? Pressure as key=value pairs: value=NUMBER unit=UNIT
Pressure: value=4.3 unit=bar
